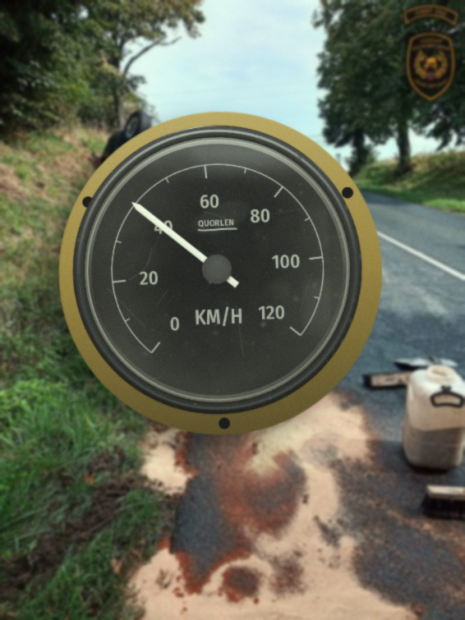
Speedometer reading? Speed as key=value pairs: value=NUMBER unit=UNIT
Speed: value=40 unit=km/h
